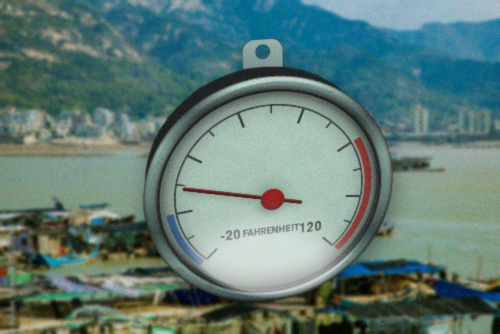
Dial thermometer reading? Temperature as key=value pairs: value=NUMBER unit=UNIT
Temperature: value=10 unit=°F
